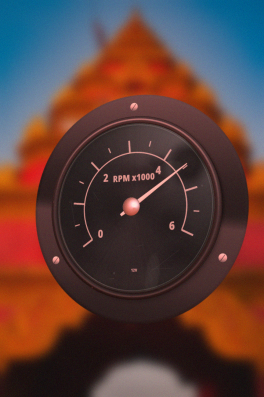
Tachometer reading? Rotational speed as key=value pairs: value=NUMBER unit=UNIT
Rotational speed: value=4500 unit=rpm
